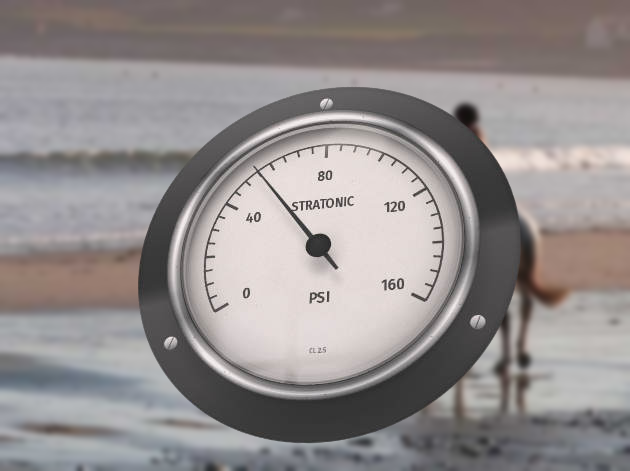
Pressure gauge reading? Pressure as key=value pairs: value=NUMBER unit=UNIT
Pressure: value=55 unit=psi
